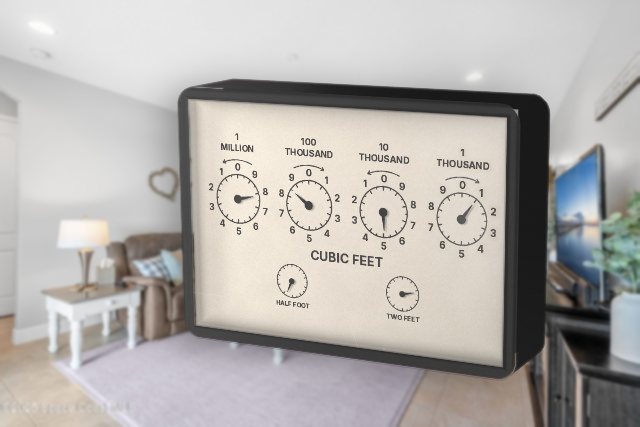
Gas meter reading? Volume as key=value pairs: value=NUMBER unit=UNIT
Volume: value=785100 unit=ft³
